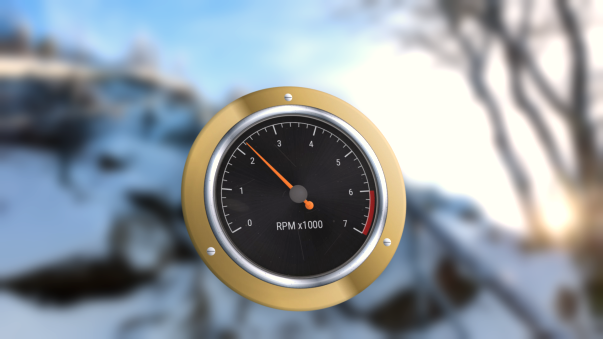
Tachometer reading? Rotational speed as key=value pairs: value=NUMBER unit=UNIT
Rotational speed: value=2200 unit=rpm
